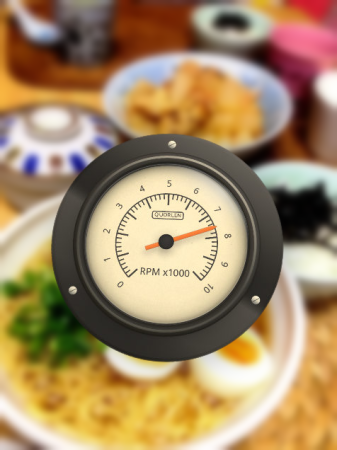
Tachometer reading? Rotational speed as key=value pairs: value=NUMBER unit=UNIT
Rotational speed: value=7600 unit=rpm
